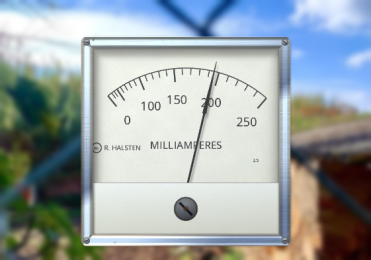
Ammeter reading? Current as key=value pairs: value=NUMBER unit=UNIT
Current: value=195 unit=mA
